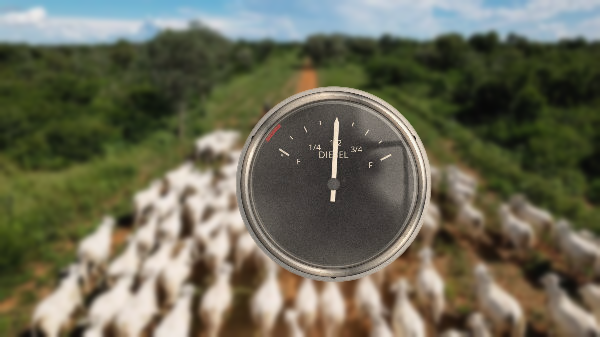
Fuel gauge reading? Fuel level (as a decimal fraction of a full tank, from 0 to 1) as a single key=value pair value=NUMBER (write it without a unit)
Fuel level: value=0.5
